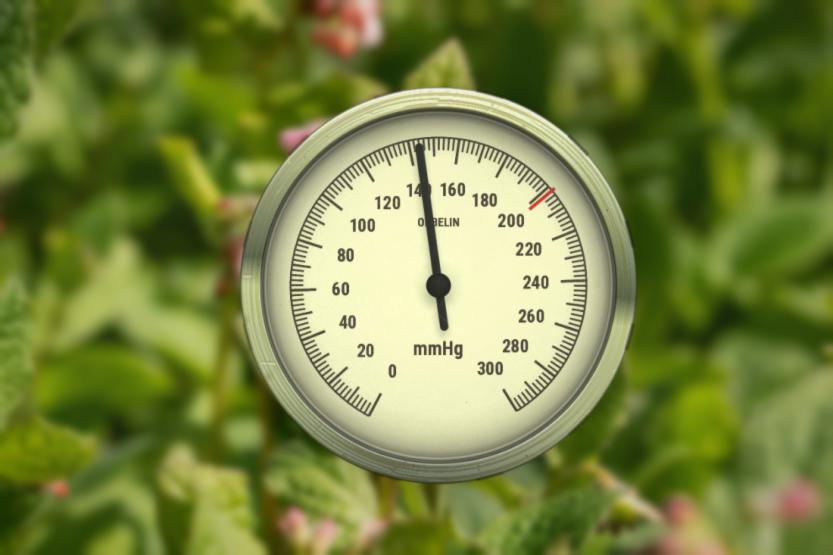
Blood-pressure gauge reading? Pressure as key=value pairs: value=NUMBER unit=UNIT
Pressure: value=144 unit=mmHg
